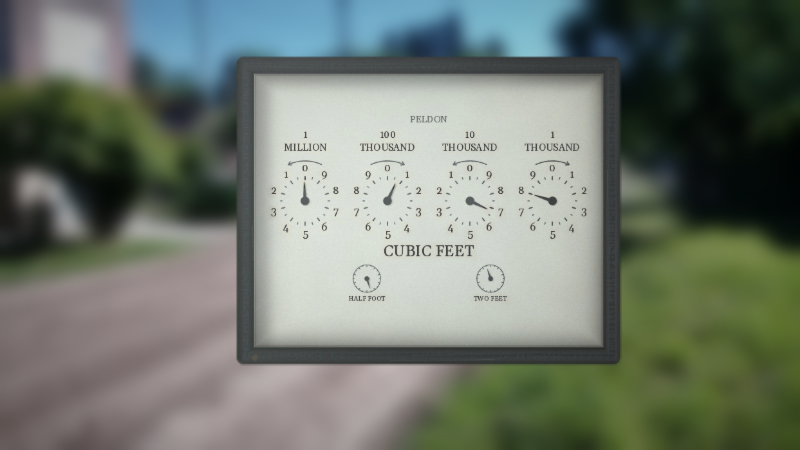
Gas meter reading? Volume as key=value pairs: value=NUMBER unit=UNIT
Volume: value=6800 unit=ft³
